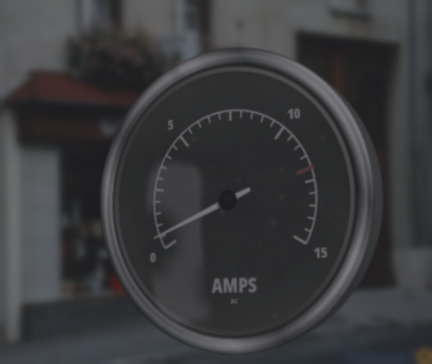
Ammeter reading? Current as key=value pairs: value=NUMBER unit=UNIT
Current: value=0.5 unit=A
